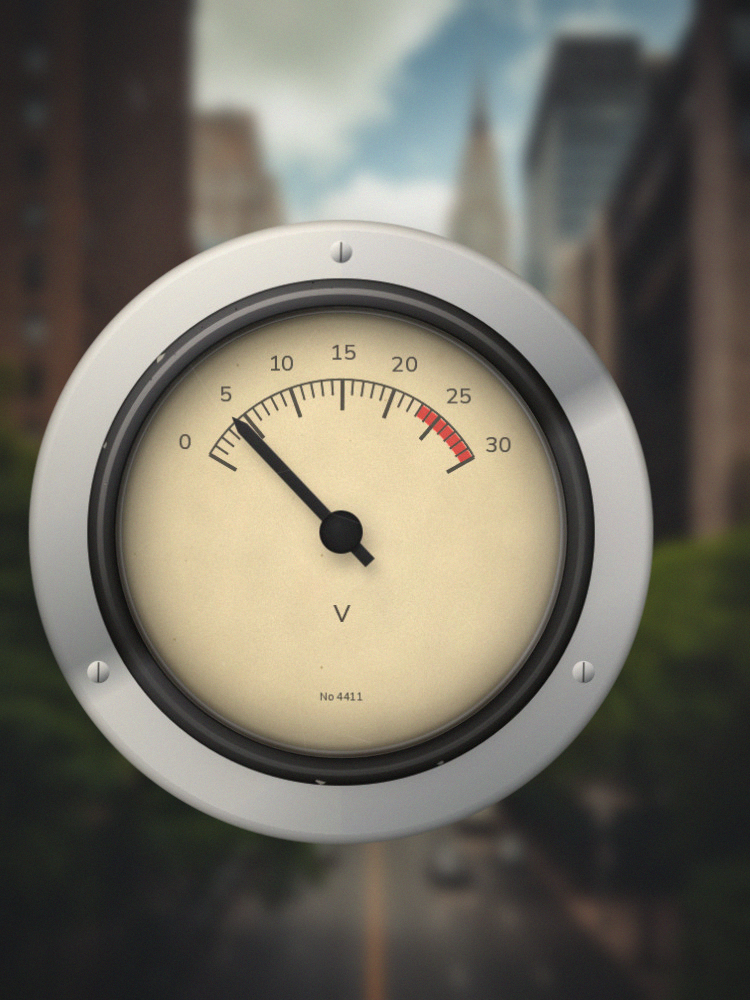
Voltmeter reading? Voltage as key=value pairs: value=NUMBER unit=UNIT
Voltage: value=4 unit=V
